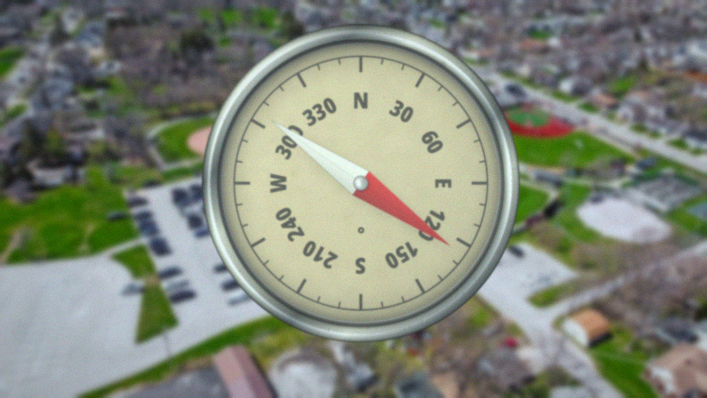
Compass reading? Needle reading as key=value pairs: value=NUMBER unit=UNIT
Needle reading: value=125 unit=°
